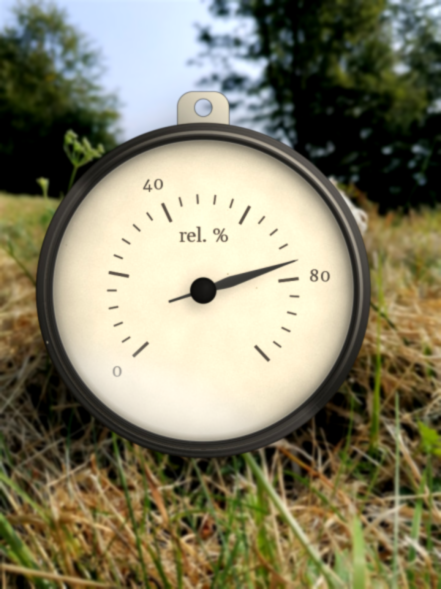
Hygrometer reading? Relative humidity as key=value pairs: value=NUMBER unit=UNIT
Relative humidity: value=76 unit=%
